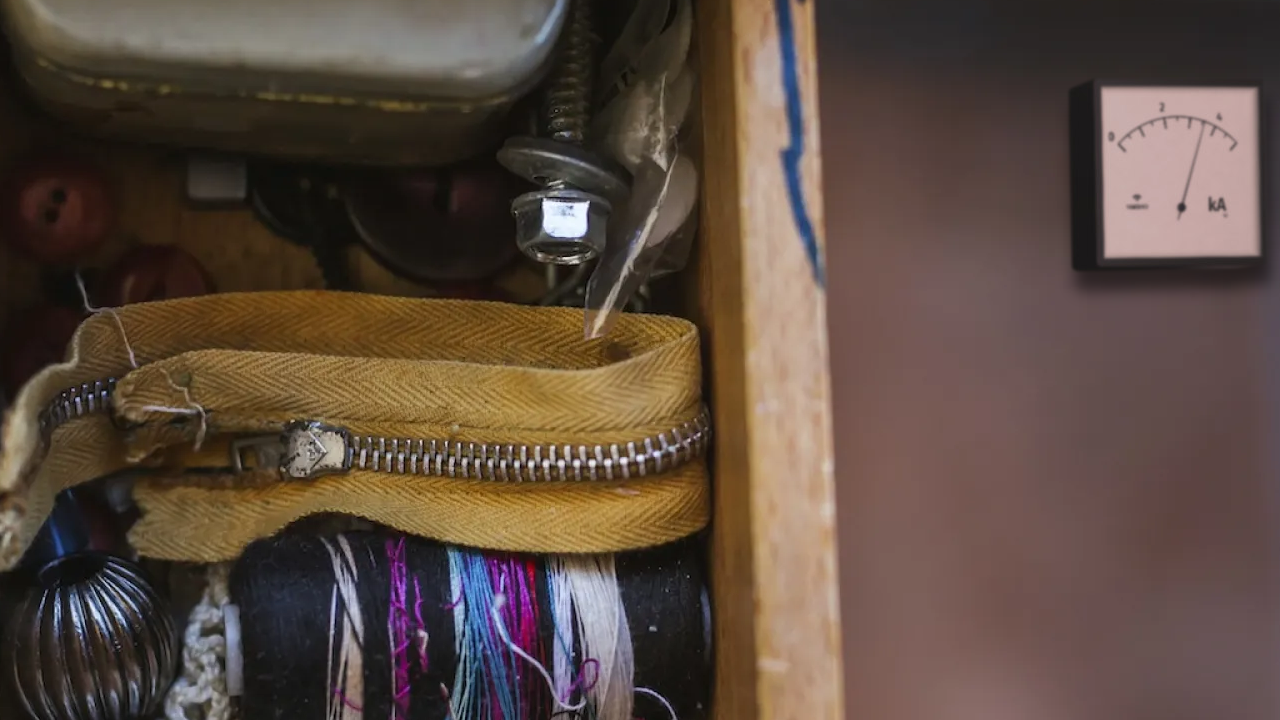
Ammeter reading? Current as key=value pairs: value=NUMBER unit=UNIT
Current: value=3.5 unit=kA
